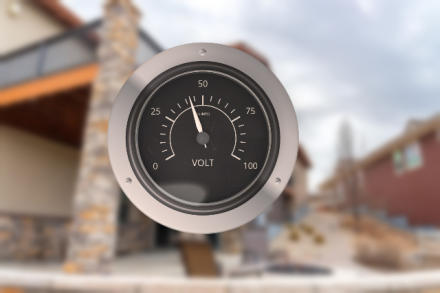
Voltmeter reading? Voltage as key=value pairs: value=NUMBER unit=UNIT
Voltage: value=42.5 unit=V
